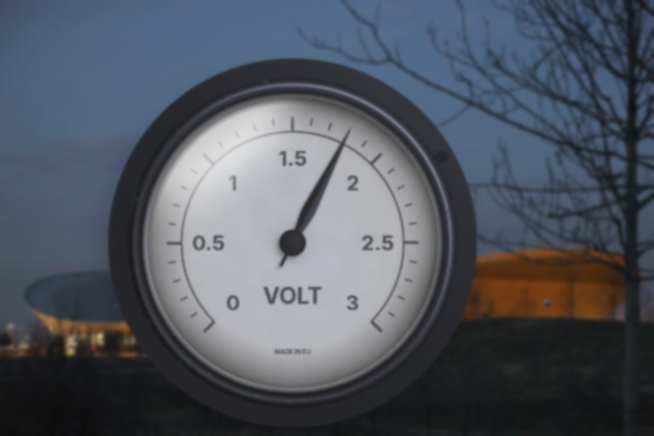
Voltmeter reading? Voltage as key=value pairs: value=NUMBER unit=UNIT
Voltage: value=1.8 unit=V
